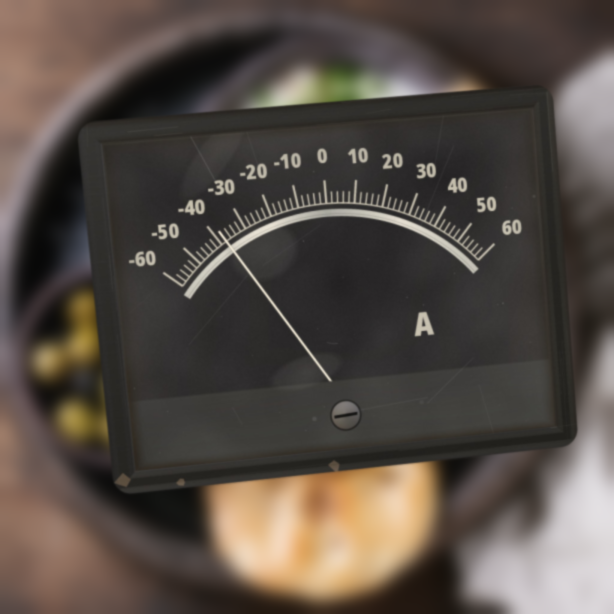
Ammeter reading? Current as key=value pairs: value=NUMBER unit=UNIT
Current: value=-38 unit=A
